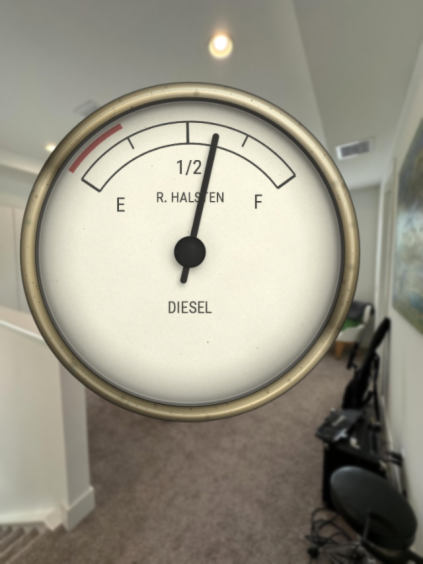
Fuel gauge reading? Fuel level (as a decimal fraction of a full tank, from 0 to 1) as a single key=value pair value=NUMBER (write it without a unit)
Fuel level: value=0.625
